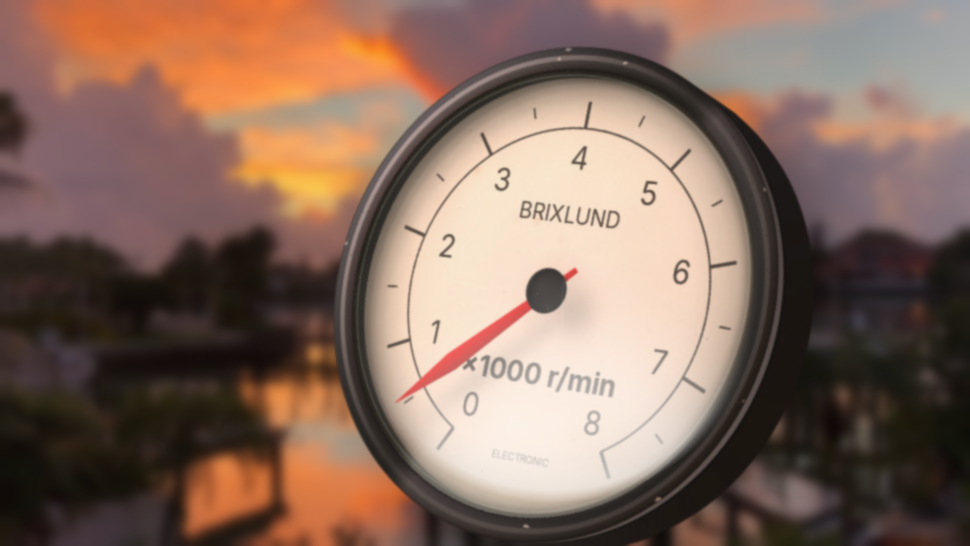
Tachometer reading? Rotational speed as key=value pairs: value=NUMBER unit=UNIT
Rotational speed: value=500 unit=rpm
